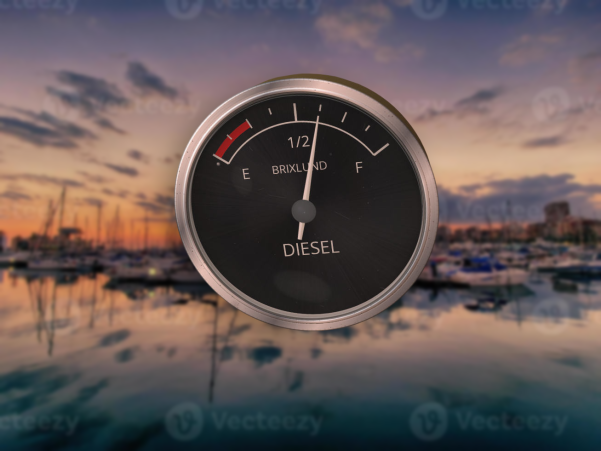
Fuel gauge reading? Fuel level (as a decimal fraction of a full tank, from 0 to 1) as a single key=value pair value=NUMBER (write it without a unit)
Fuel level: value=0.625
